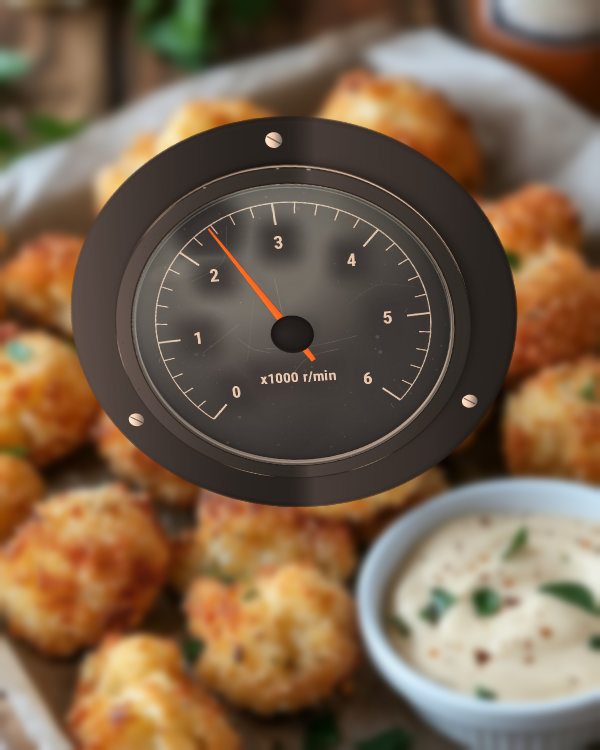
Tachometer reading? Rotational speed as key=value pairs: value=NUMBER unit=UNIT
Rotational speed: value=2400 unit=rpm
